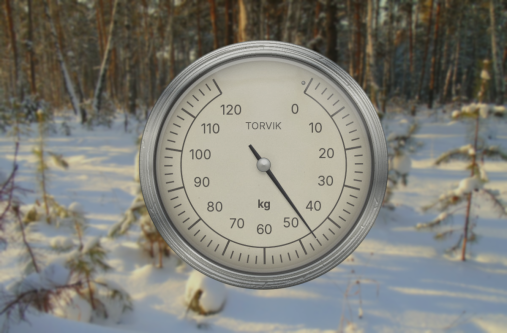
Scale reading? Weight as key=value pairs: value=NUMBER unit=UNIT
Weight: value=46 unit=kg
